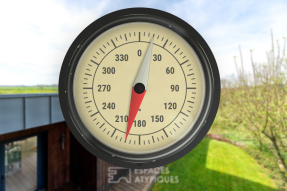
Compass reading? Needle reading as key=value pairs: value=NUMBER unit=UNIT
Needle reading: value=195 unit=°
